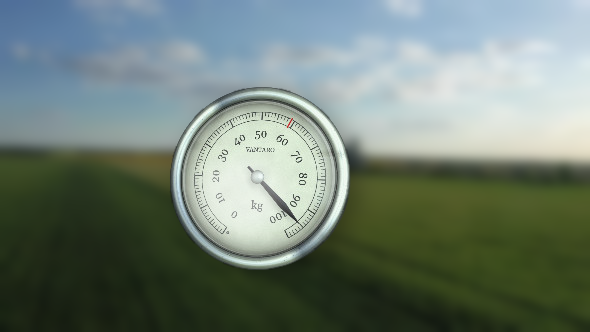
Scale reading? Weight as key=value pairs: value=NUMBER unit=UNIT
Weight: value=95 unit=kg
